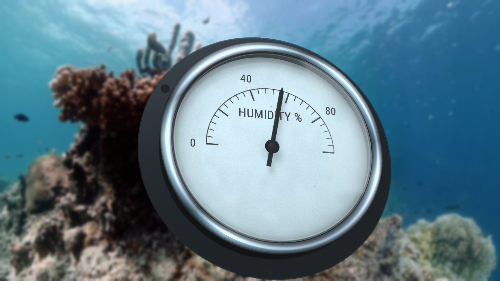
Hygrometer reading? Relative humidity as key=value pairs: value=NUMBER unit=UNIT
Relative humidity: value=56 unit=%
